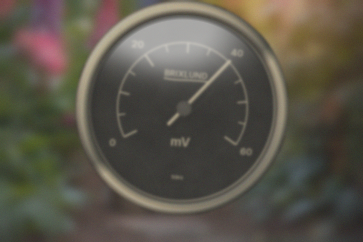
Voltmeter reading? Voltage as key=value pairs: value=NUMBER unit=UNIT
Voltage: value=40 unit=mV
